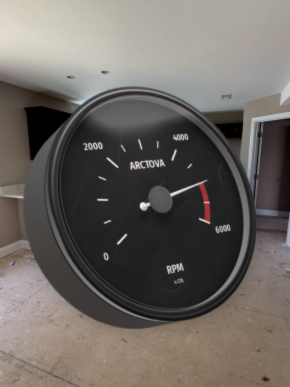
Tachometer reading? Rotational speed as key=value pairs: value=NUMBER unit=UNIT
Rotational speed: value=5000 unit=rpm
